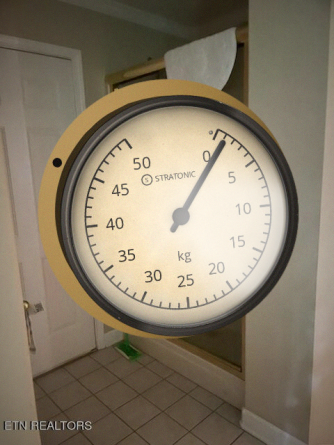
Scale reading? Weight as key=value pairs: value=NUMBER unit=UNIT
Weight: value=1 unit=kg
